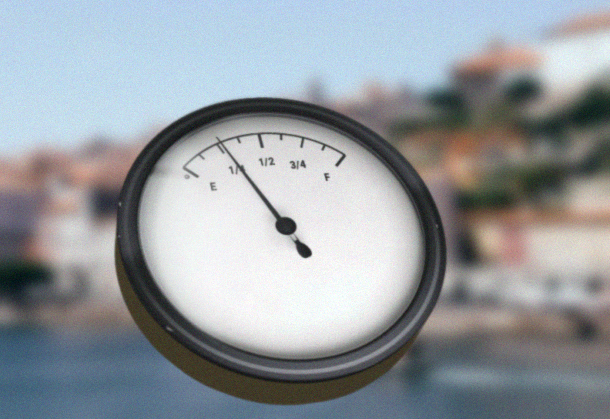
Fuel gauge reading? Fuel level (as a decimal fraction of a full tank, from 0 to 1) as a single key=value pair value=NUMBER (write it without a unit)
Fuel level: value=0.25
